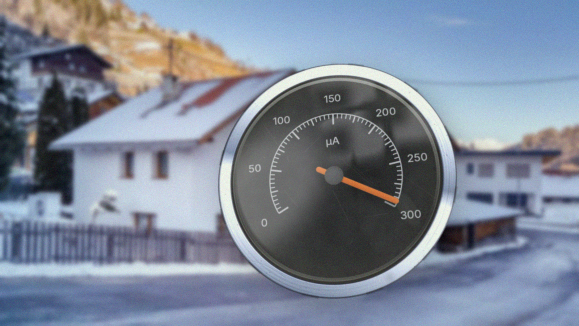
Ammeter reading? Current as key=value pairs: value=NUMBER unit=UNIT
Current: value=295 unit=µA
